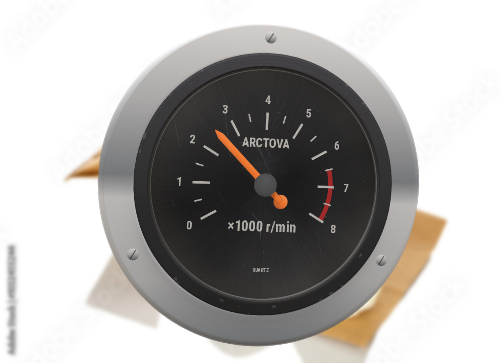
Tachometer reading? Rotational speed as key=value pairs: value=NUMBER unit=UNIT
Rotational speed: value=2500 unit=rpm
